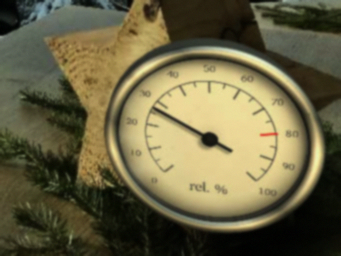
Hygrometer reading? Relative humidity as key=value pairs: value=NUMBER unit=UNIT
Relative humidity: value=27.5 unit=%
